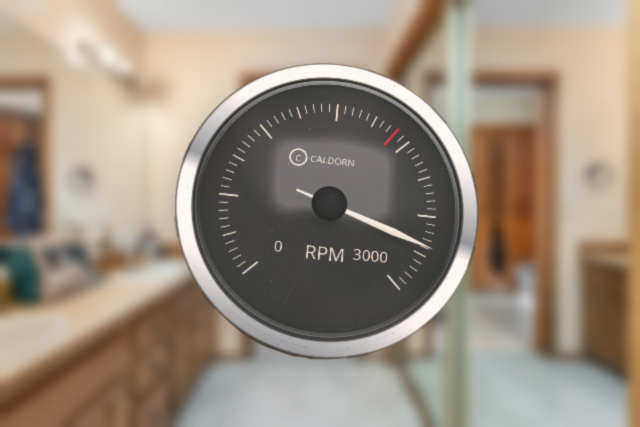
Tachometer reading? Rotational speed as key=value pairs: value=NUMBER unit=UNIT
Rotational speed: value=2700 unit=rpm
